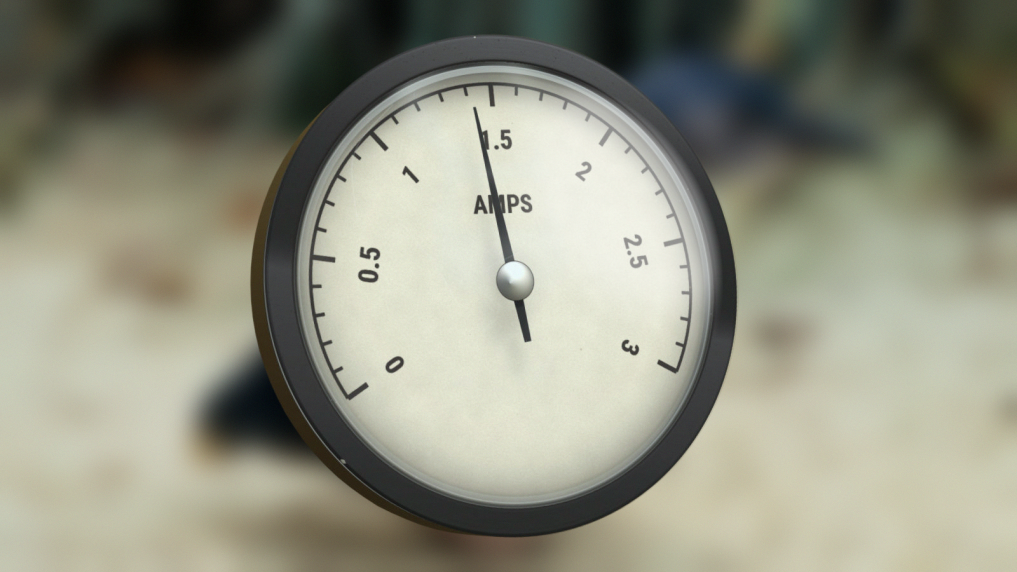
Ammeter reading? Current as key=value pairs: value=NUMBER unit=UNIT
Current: value=1.4 unit=A
